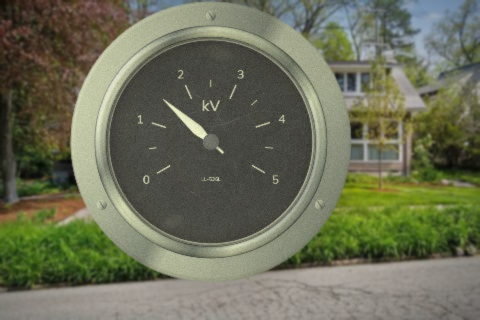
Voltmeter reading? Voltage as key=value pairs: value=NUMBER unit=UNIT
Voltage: value=1.5 unit=kV
